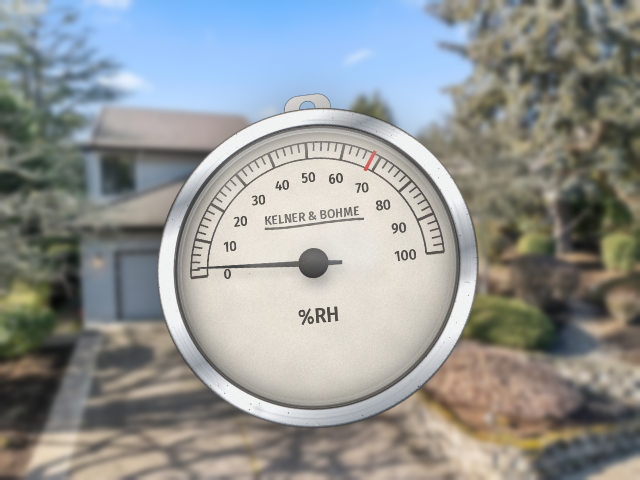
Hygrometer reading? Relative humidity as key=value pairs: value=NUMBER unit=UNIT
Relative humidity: value=2 unit=%
